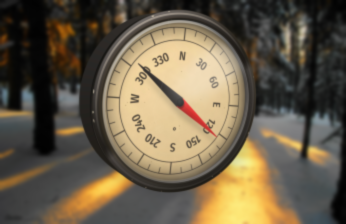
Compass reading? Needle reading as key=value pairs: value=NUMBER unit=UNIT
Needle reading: value=125 unit=°
